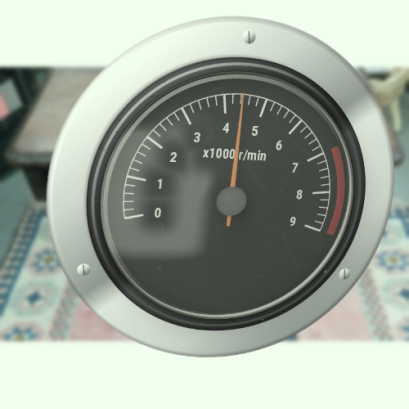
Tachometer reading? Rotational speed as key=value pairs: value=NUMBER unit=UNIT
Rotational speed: value=4400 unit=rpm
